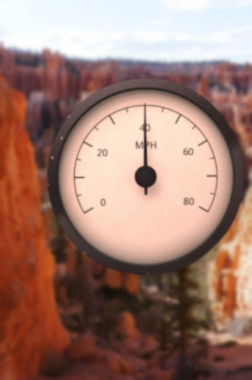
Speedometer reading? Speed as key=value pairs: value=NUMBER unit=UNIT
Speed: value=40 unit=mph
